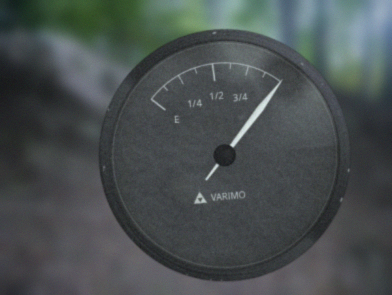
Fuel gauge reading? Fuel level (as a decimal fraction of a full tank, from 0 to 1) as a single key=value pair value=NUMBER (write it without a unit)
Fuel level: value=1
